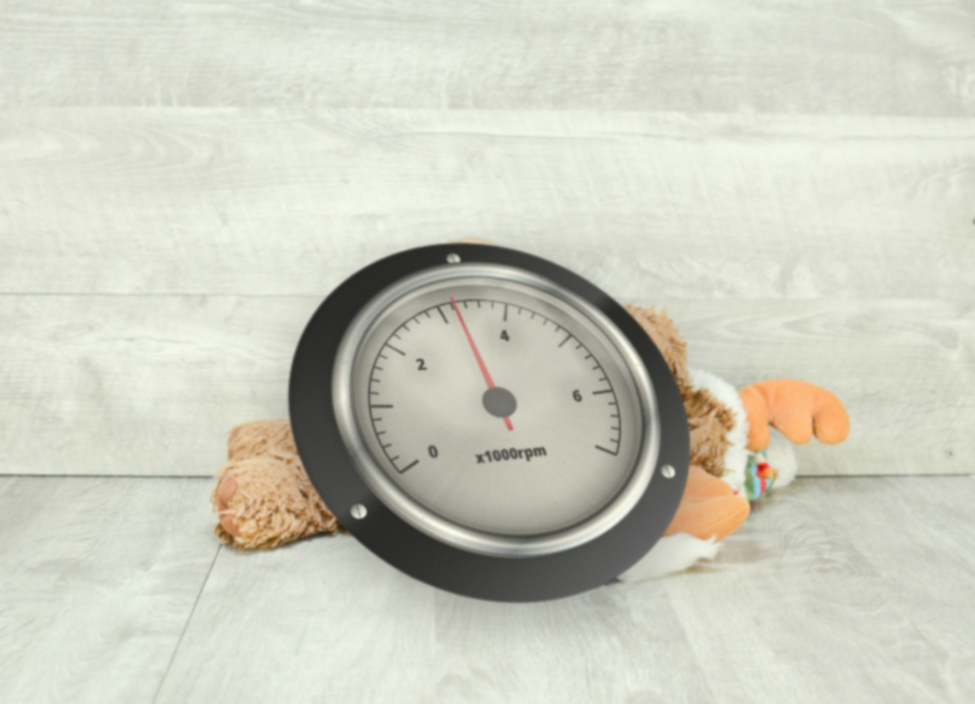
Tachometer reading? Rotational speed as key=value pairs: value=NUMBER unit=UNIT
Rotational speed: value=3200 unit=rpm
